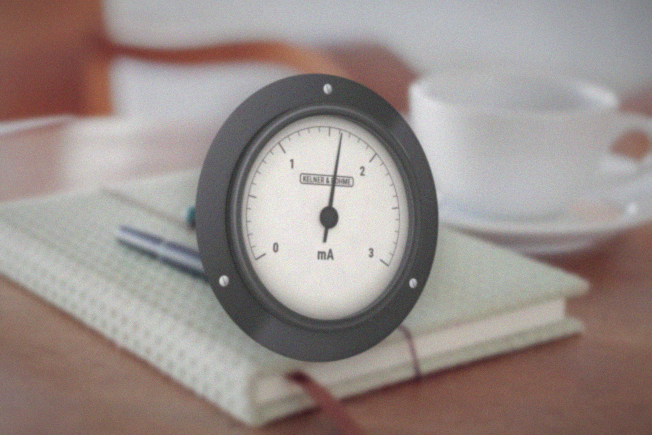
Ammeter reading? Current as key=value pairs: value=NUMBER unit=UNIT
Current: value=1.6 unit=mA
